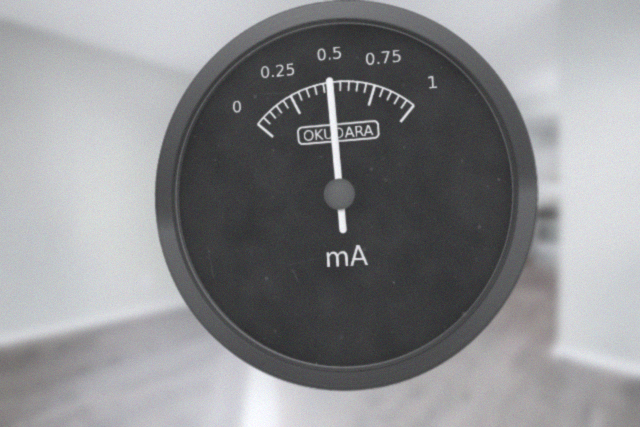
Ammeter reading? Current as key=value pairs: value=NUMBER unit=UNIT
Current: value=0.5 unit=mA
